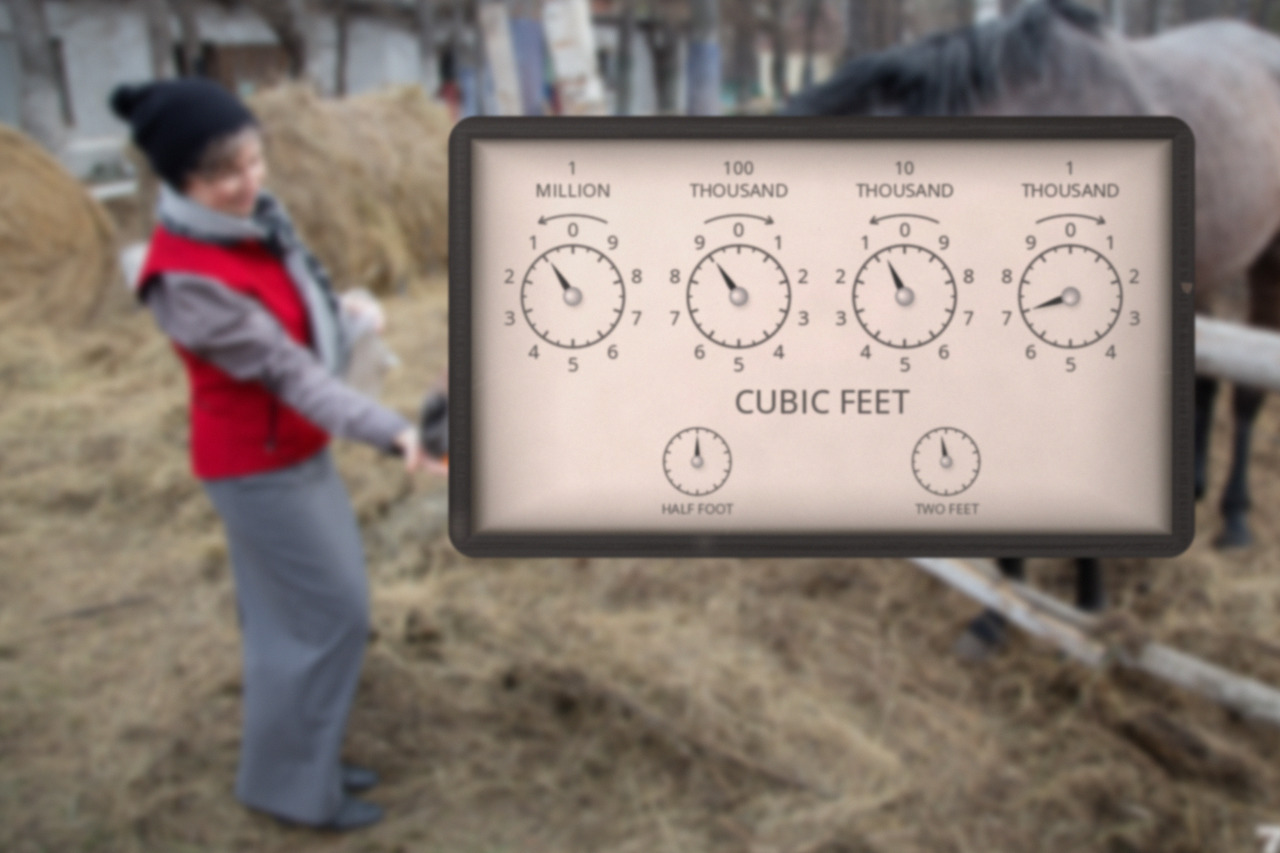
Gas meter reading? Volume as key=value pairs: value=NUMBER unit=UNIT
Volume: value=90700 unit=ft³
